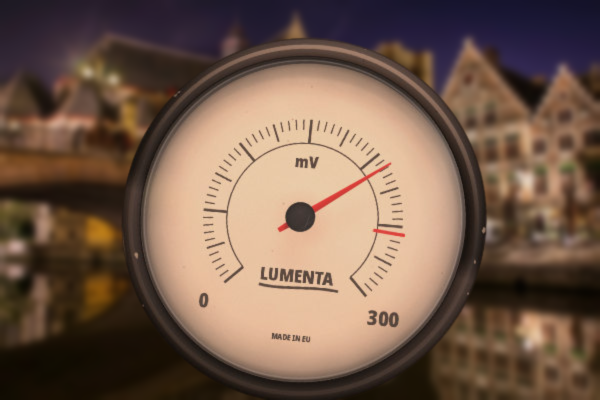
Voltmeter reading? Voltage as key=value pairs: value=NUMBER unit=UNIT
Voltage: value=210 unit=mV
